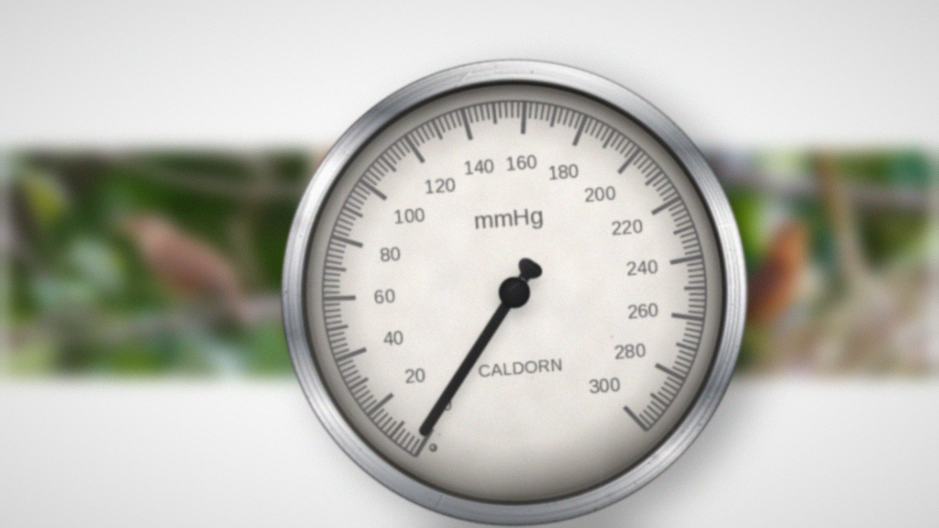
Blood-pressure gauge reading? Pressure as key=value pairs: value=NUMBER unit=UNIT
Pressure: value=2 unit=mmHg
